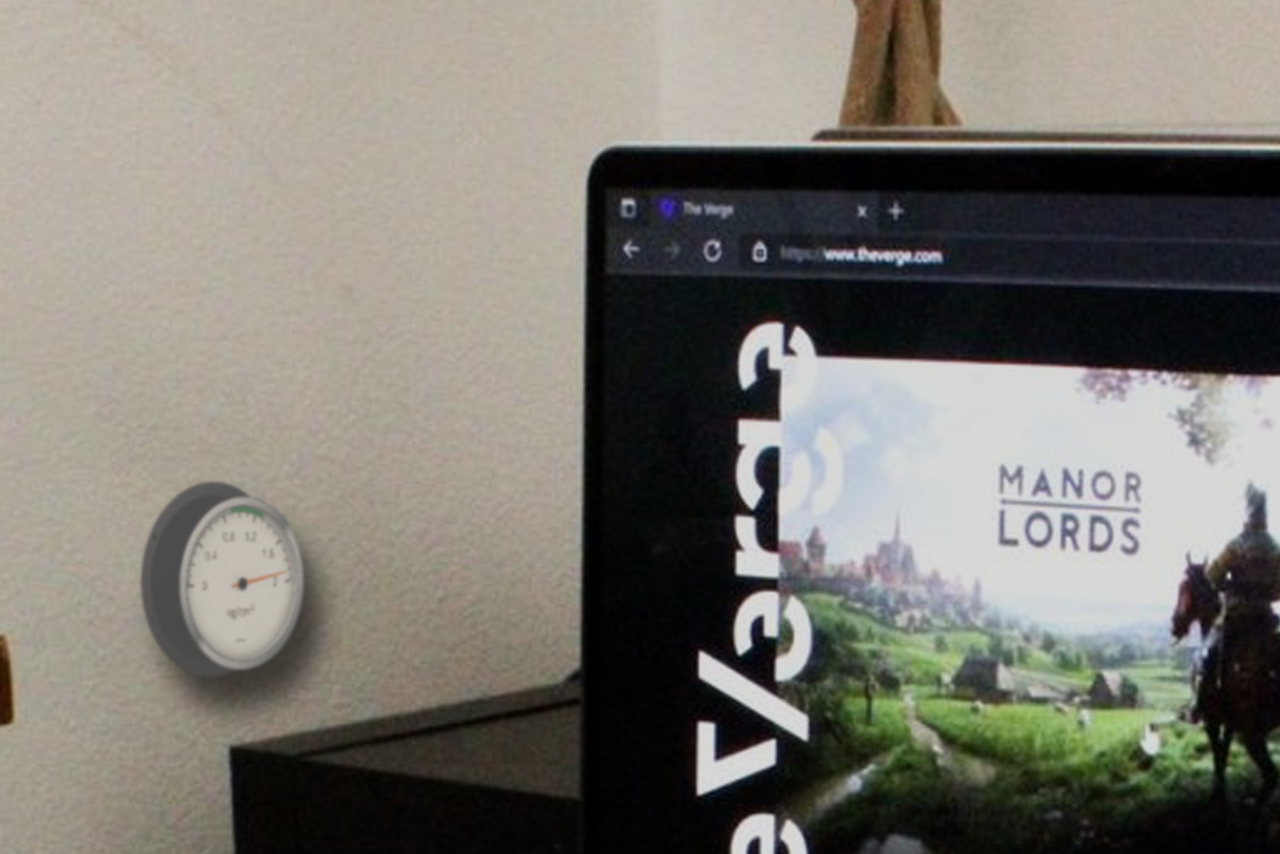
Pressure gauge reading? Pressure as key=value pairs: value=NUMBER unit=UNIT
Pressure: value=1.9 unit=kg/cm²
